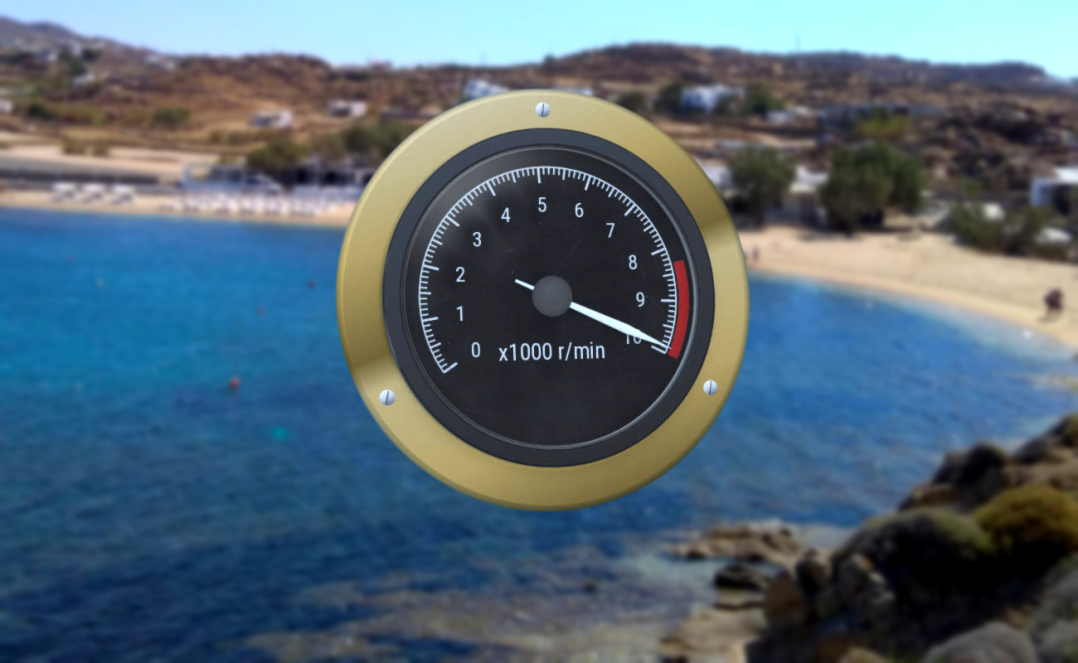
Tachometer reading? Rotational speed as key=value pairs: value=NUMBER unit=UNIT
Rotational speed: value=9900 unit=rpm
